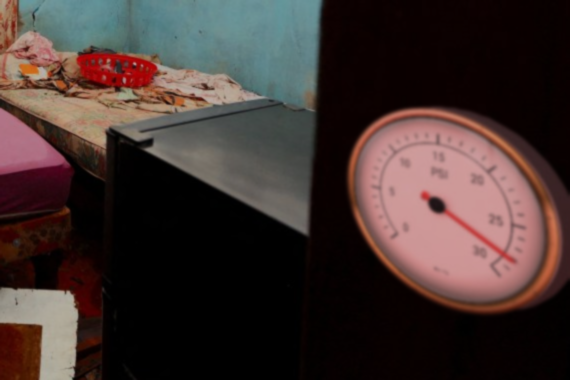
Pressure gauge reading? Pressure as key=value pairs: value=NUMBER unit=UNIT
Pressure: value=28 unit=psi
